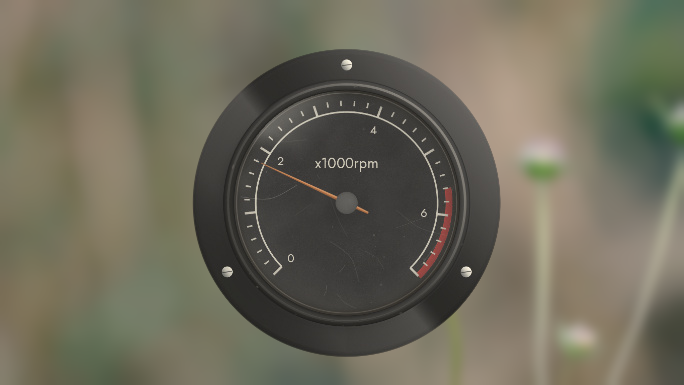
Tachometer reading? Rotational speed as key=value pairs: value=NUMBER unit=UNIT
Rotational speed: value=1800 unit=rpm
